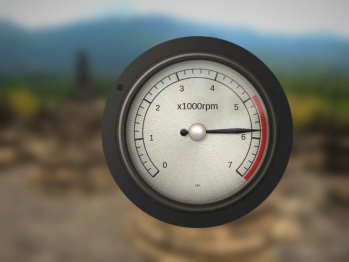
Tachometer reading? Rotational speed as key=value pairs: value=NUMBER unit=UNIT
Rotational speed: value=5800 unit=rpm
